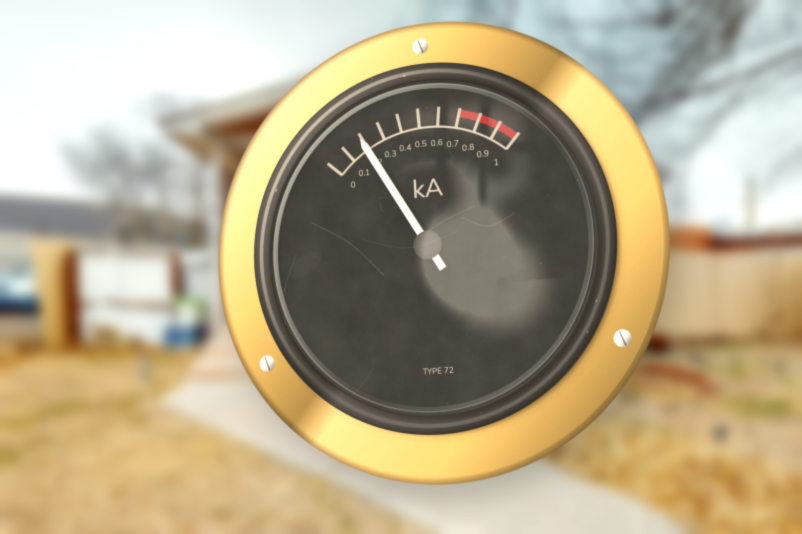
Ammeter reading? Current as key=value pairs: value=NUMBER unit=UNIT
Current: value=0.2 unit=kA
